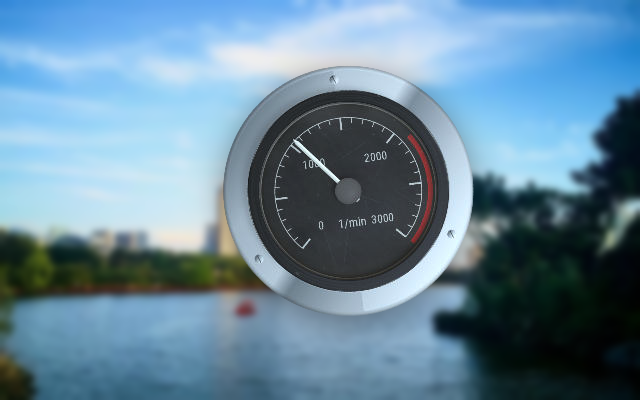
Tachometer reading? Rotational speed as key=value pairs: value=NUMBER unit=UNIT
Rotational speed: value=1050 unit=rpm
